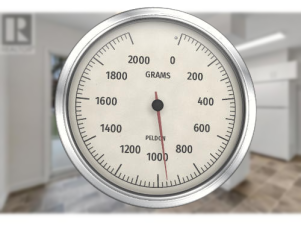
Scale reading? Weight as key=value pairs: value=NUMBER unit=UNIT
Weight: value=960 unit=g
